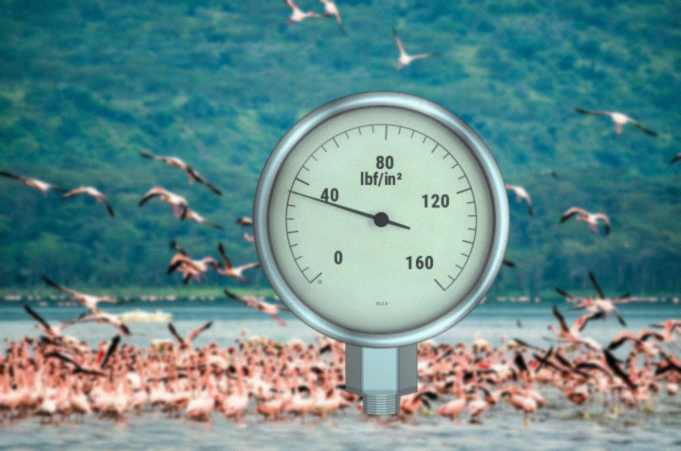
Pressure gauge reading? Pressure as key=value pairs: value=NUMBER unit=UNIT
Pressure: value=35 unit=psi
